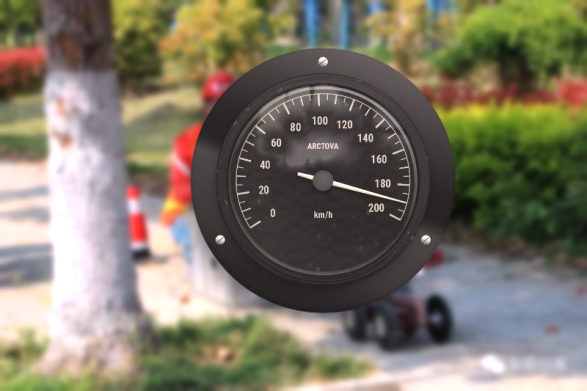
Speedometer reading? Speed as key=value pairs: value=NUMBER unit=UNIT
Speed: value=190 unit=km/h
